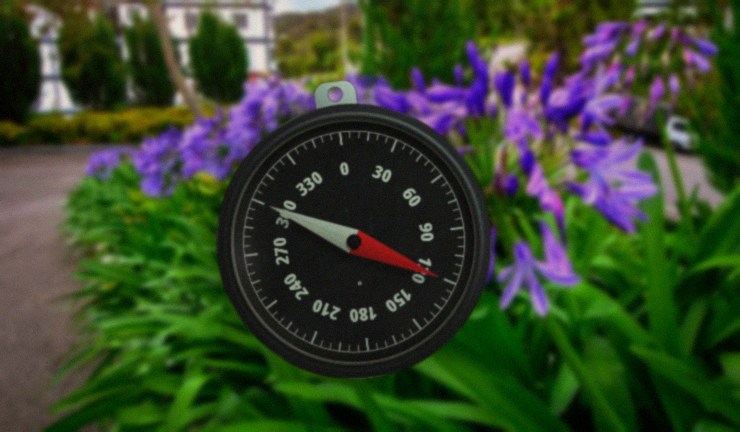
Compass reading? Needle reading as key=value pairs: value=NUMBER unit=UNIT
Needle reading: value=120 unit=°
